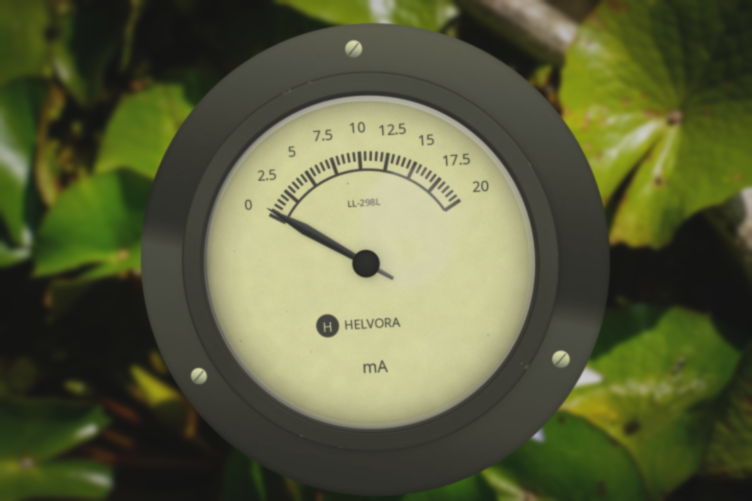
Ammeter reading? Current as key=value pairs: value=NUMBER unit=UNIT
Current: value=0.5 unit=mA
